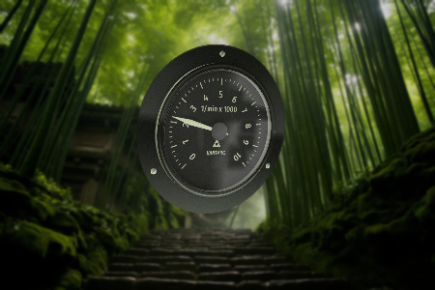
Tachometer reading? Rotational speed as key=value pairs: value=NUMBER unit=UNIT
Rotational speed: value=2200 unit=rpm
